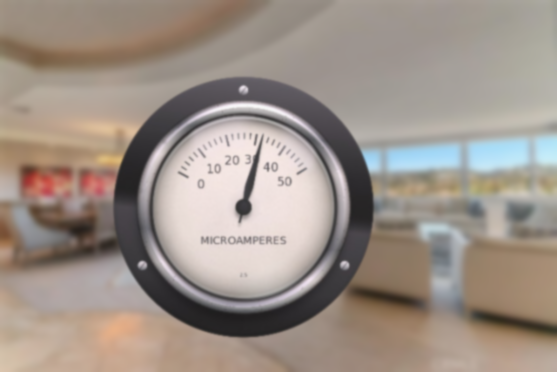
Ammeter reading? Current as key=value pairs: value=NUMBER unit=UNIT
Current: value=32 unit=µA
